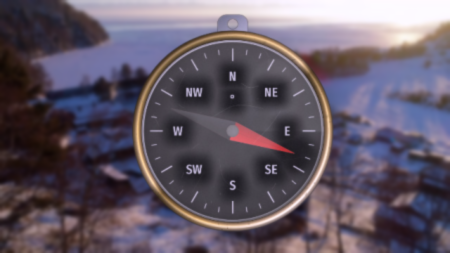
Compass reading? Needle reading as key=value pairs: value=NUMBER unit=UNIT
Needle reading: value=110 unit=°
